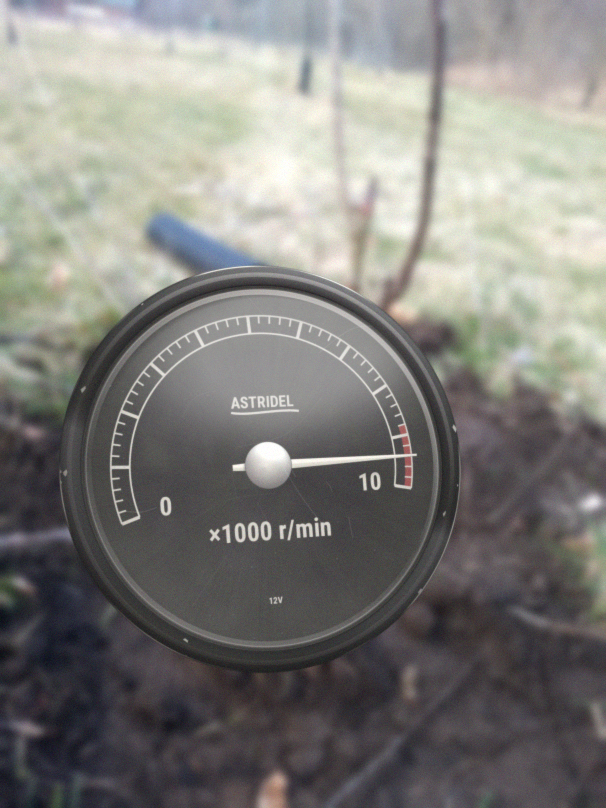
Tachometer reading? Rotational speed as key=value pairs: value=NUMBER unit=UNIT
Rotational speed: value=9400 unit=rpm
